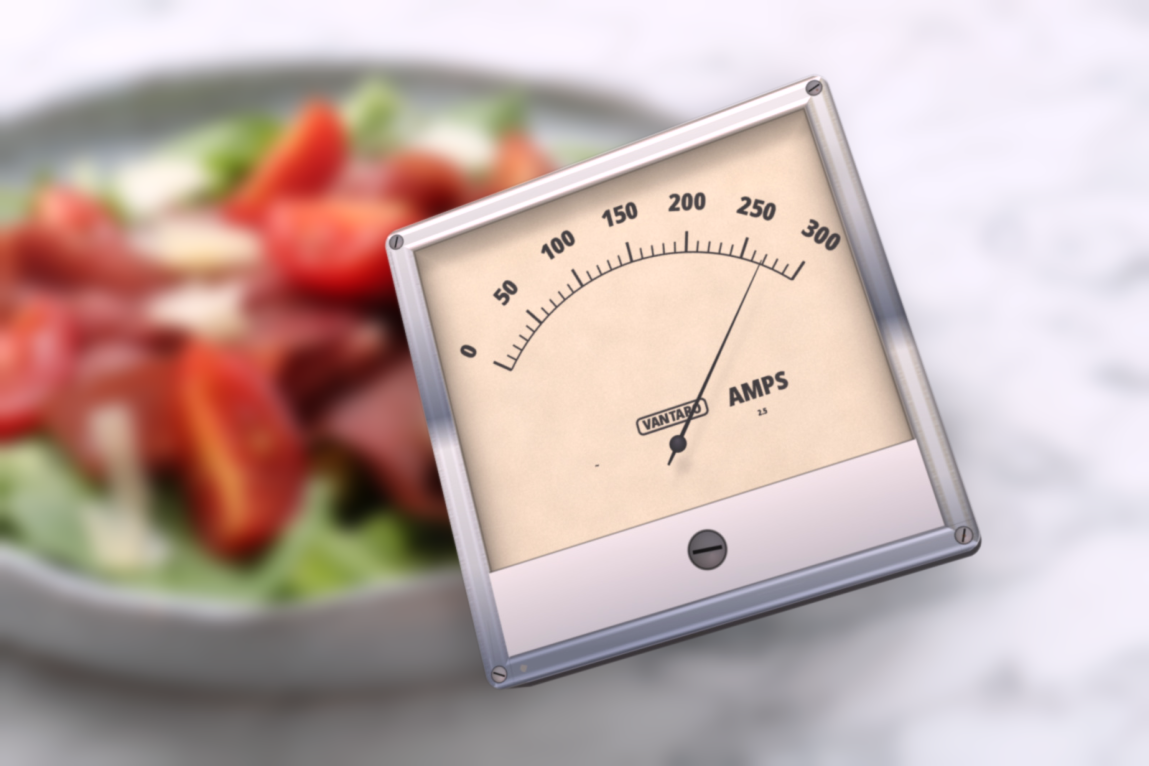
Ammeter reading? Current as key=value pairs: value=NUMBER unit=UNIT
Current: value=270 unit=A
